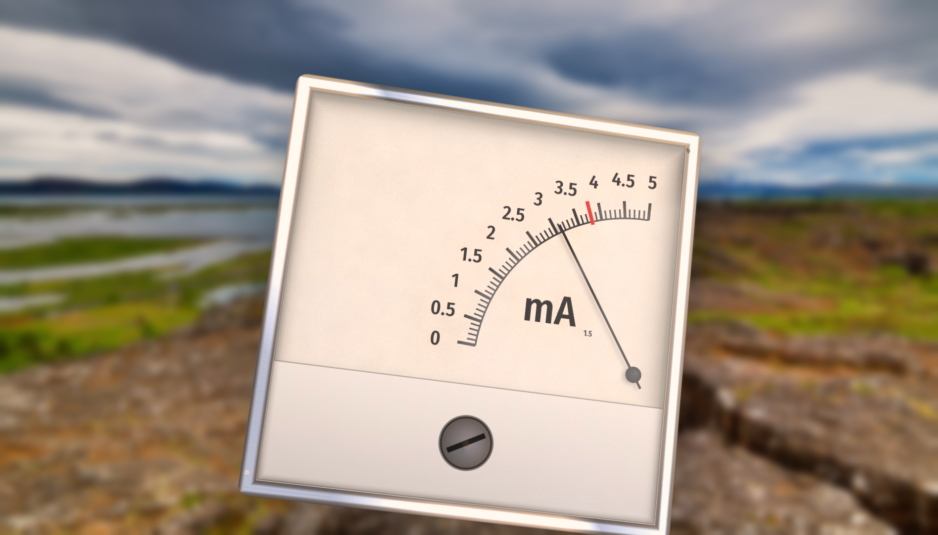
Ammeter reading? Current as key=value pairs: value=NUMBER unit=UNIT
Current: value=3.1 unit=mA
